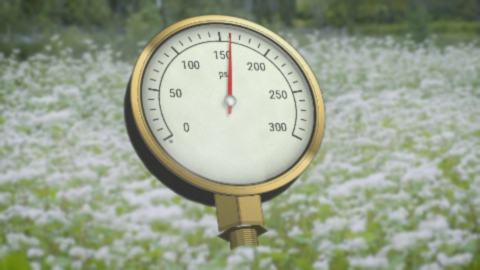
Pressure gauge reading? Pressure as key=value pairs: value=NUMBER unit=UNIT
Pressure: value=160 unit=psi
